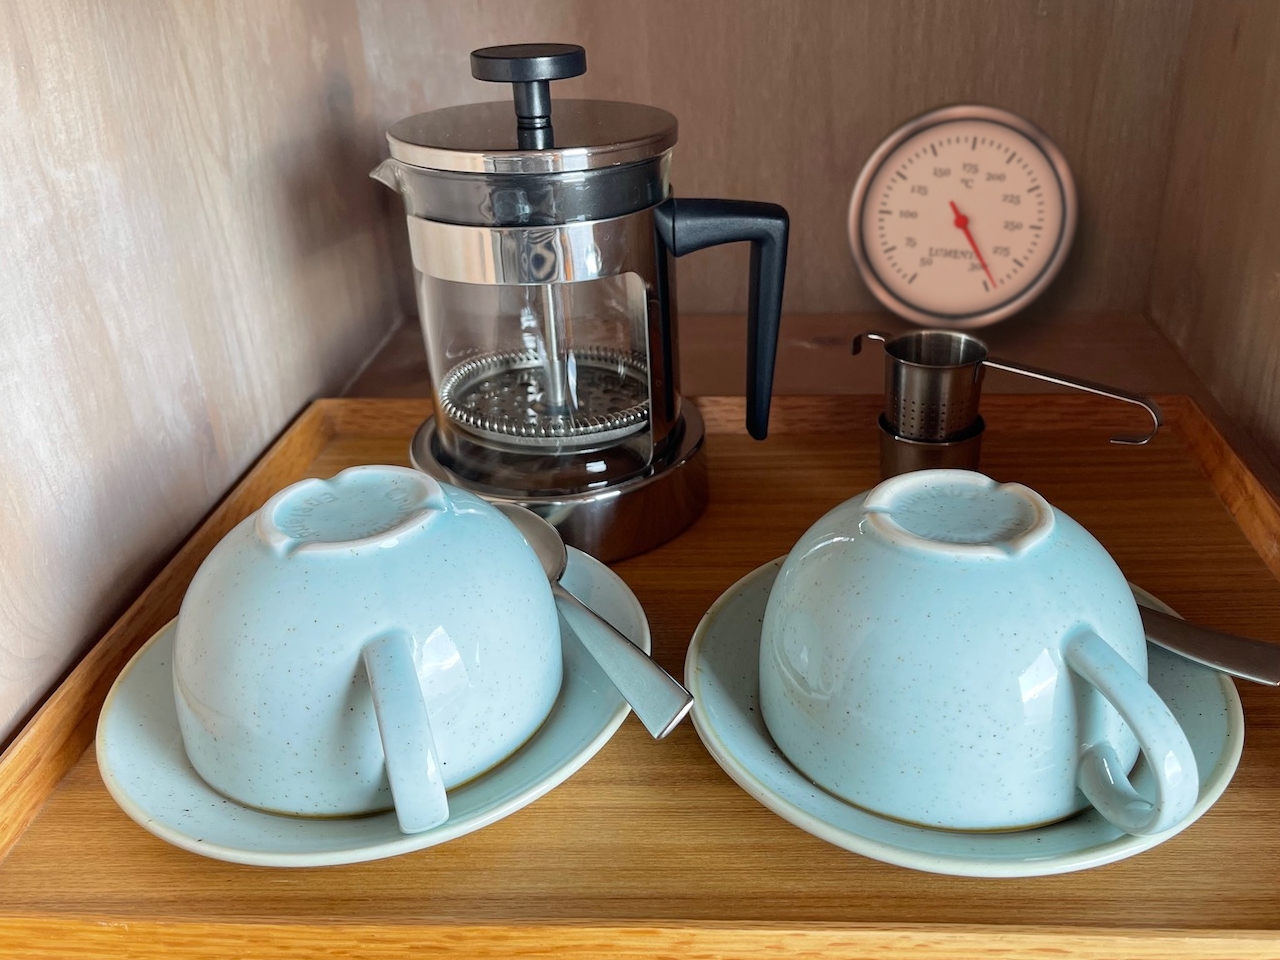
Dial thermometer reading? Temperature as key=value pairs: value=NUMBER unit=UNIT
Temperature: value=295 unit=°C
